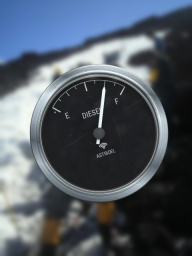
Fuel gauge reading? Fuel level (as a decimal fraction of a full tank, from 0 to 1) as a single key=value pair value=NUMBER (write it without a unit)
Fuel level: value=0.75
